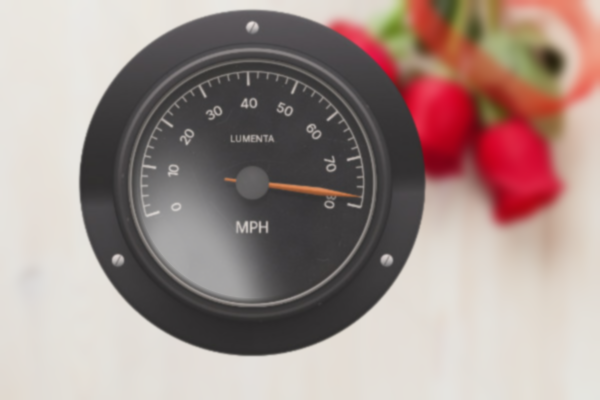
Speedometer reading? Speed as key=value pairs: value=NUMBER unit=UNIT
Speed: value=78 unit=mph
